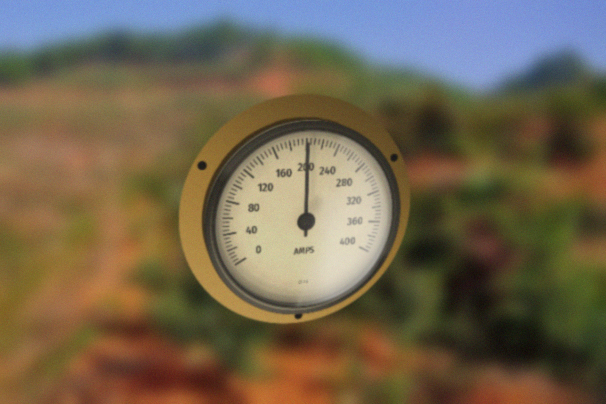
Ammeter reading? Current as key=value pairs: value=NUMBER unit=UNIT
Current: value=200 unit=A
